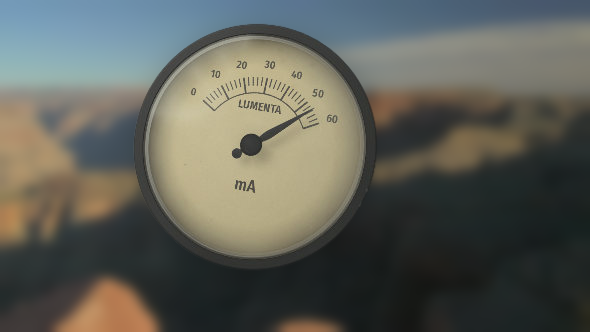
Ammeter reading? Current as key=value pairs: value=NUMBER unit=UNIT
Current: value=54 unit=mA
